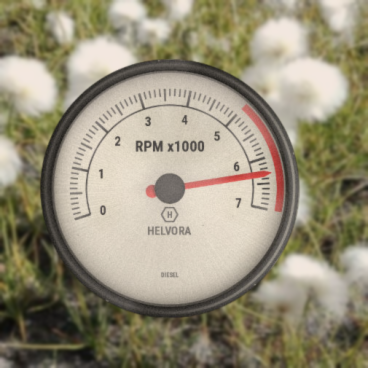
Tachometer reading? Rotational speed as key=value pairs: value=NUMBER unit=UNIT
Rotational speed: value=6300 unit=rpm
